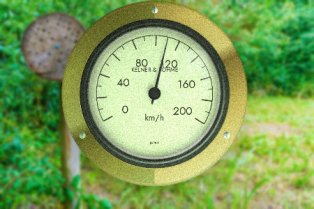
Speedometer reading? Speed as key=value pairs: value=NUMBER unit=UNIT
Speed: value=110 unit=km/h
